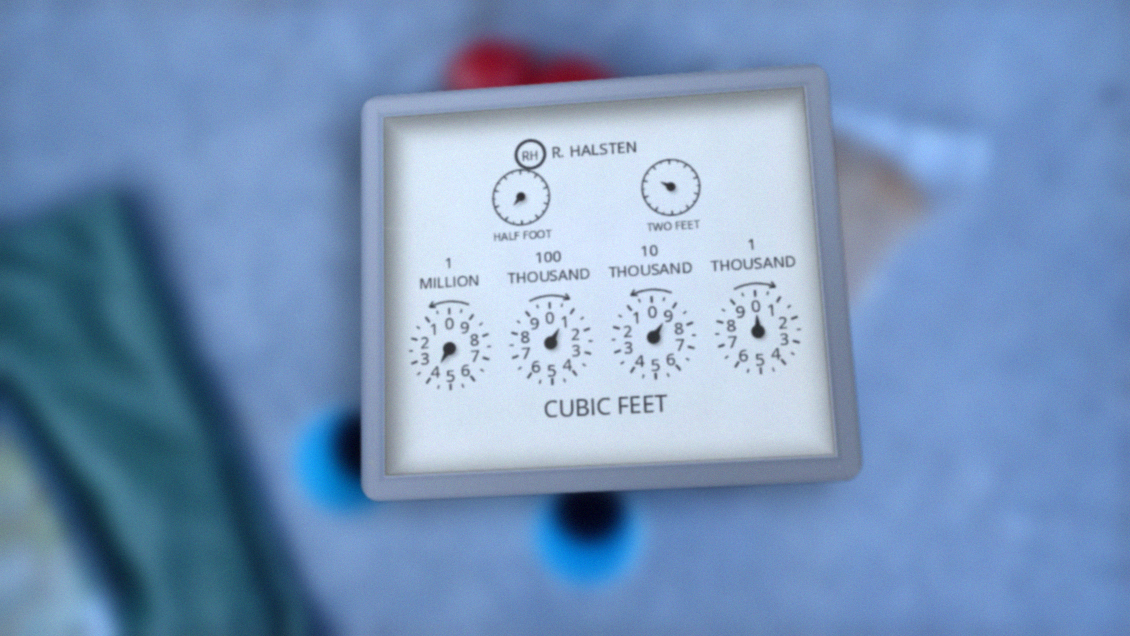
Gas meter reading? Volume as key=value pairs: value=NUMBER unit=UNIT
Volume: value=409000 unit=ft³
